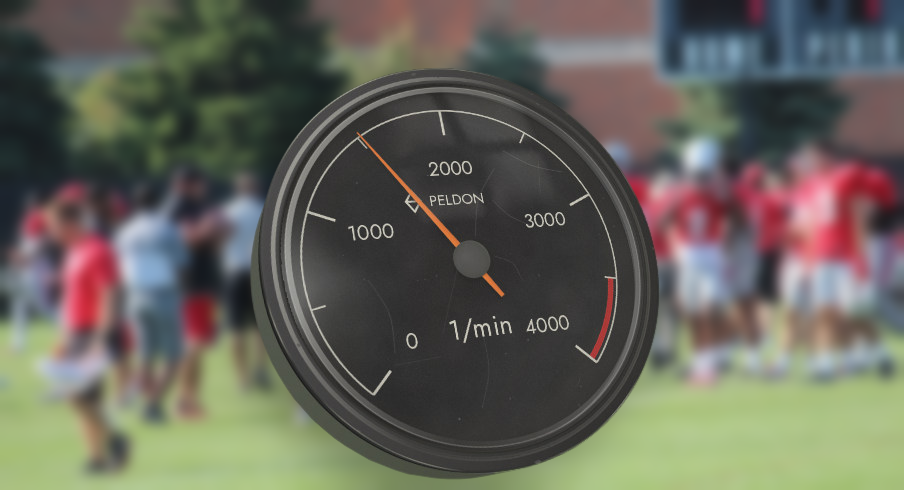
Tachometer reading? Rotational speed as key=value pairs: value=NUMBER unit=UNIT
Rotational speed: value=1500 unit=rpm
